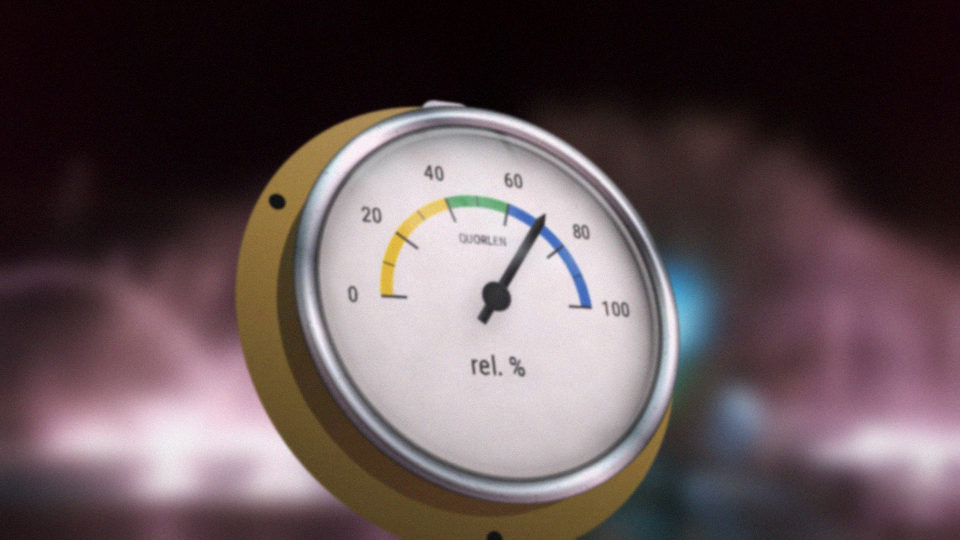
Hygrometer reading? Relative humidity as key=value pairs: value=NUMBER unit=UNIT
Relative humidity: value=70 unit=%
